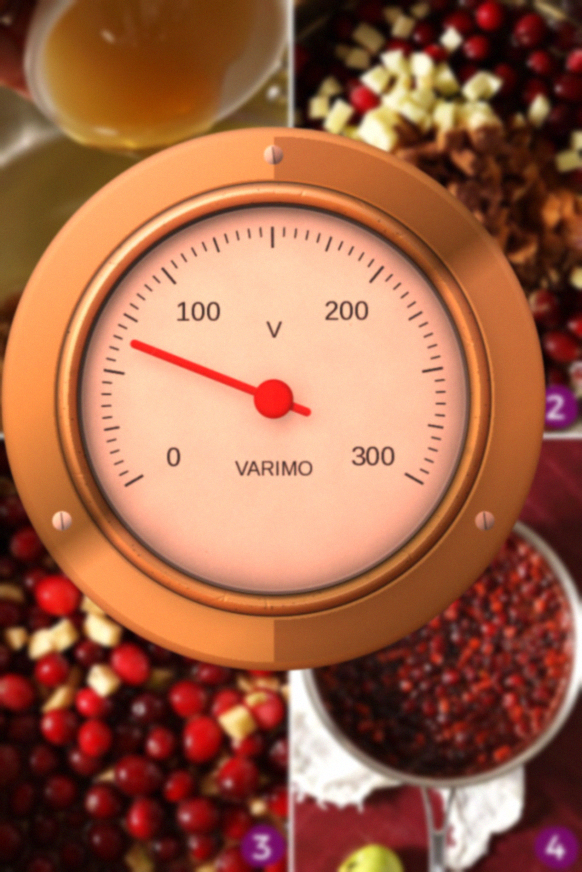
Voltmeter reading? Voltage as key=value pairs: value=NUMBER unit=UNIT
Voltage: value=65 unit=V
